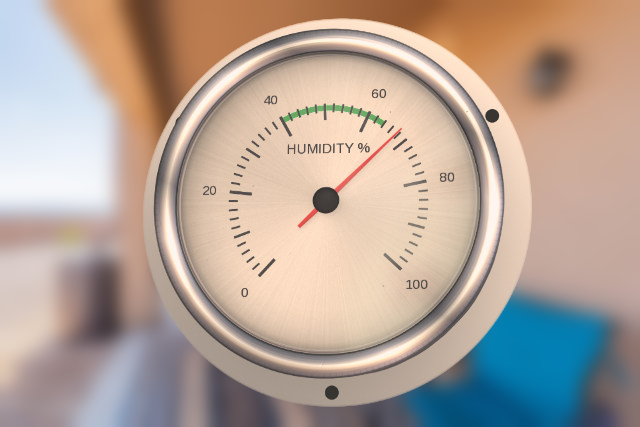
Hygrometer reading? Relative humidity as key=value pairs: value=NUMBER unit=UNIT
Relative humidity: value=68 unit=%
